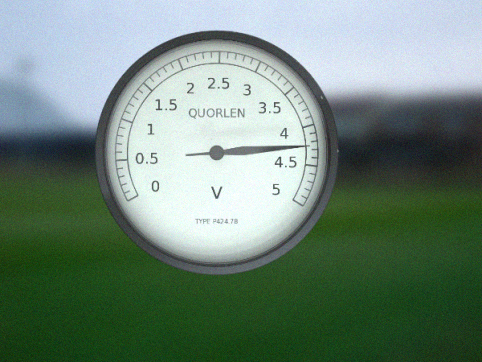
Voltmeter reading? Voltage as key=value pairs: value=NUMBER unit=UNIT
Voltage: value=4.25 unit=V
